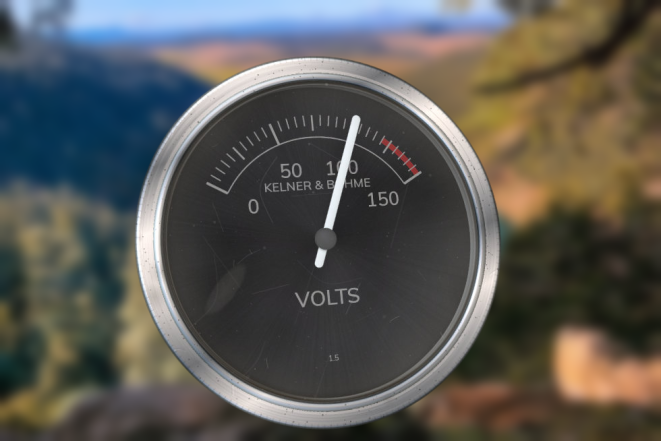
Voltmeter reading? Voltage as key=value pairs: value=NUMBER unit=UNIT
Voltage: value=100 unit=V
